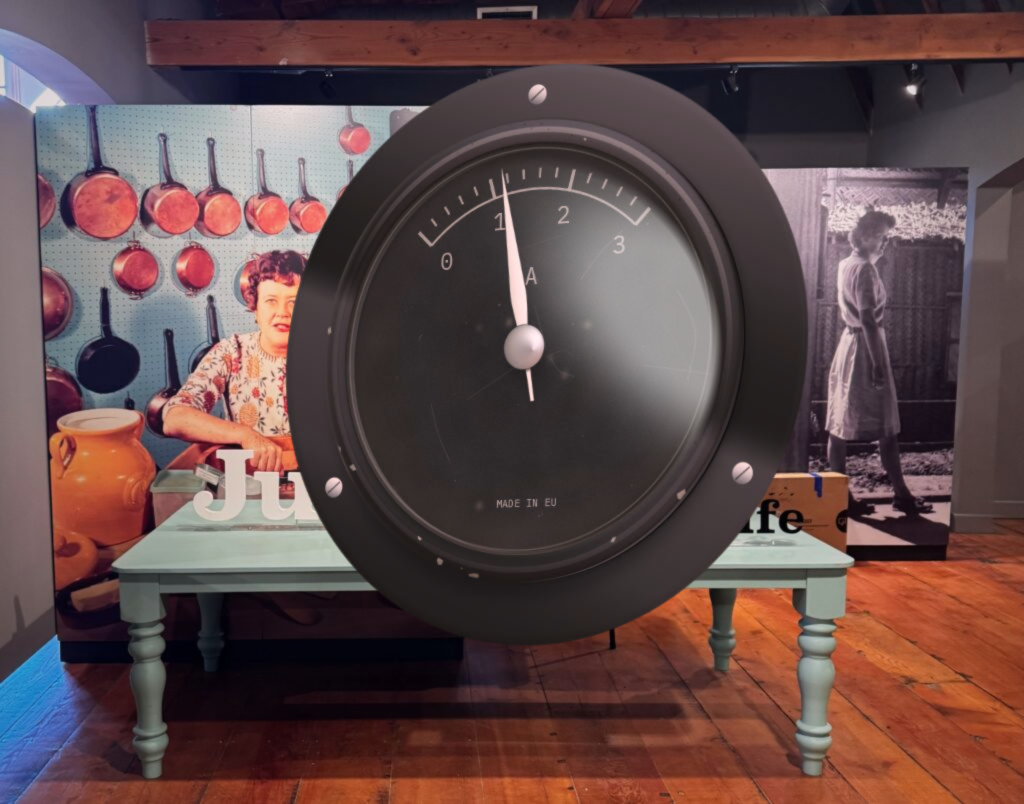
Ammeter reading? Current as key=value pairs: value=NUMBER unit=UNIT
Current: value=1.2 unit=A
